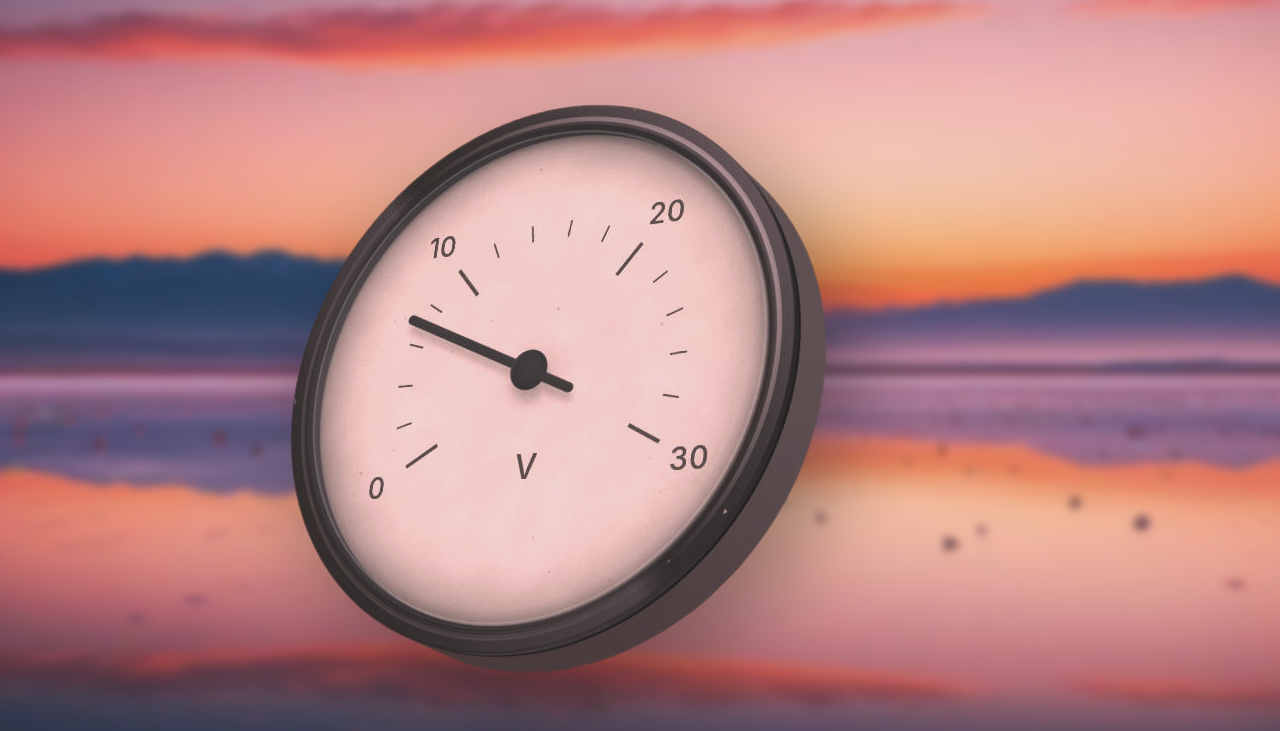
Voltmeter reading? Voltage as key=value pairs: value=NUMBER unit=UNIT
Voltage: value=7 unit=V
